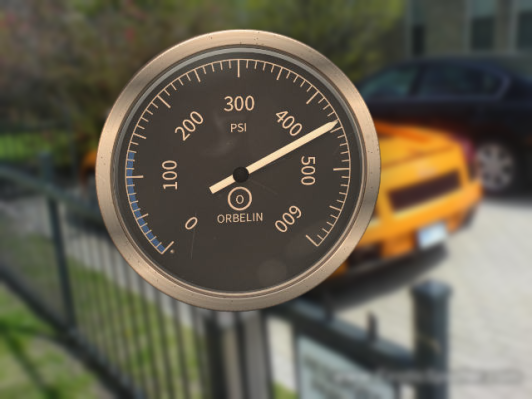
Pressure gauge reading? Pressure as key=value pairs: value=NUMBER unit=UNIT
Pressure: value=440 unit=psi
